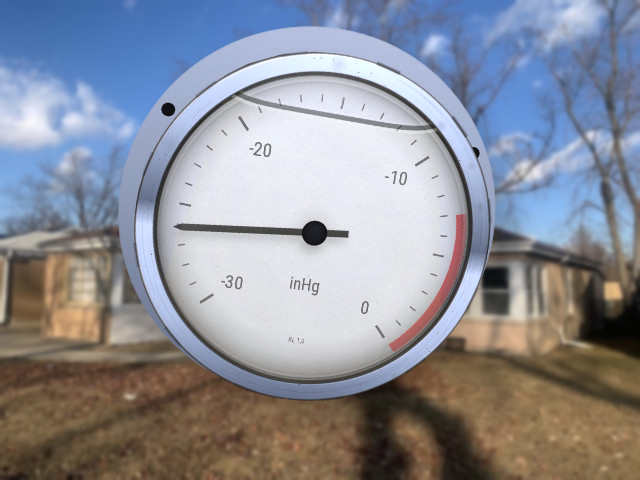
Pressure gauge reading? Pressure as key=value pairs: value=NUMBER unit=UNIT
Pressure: value=-26 unit=inHg
